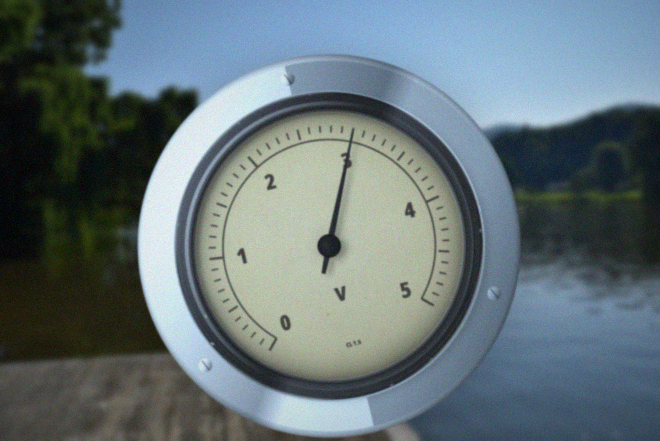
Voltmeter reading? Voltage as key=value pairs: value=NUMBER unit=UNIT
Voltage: value=3 unit=V
